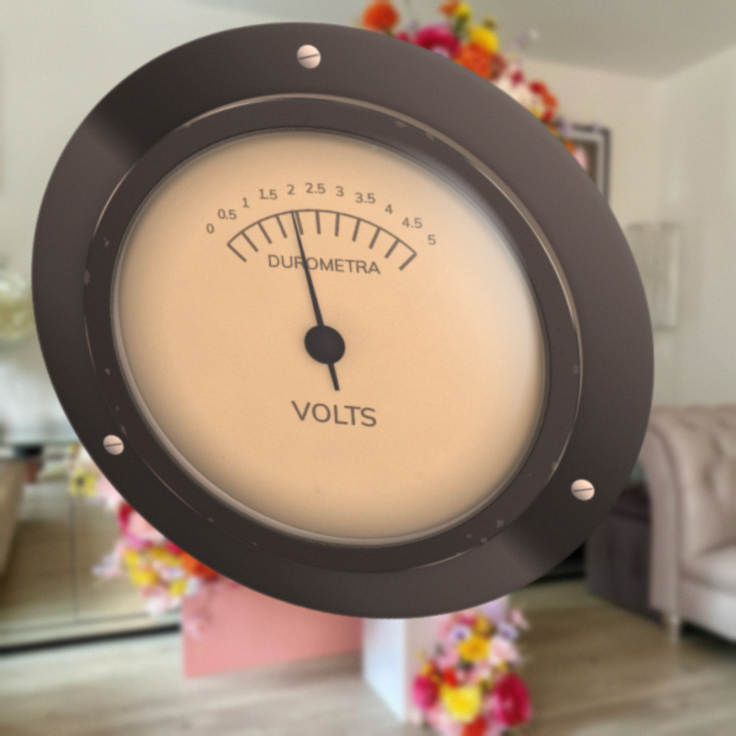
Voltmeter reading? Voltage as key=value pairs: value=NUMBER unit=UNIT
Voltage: value=2 unit=V
